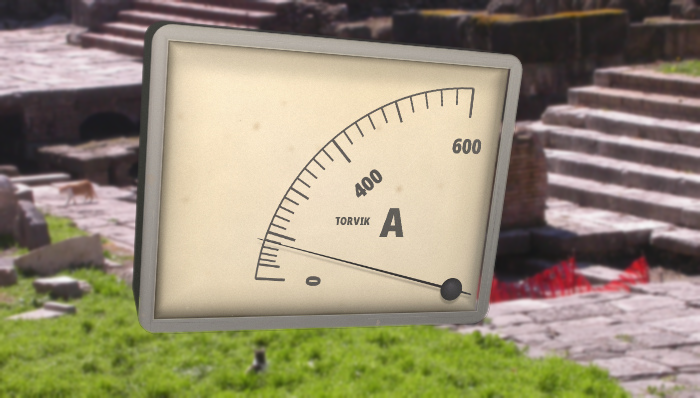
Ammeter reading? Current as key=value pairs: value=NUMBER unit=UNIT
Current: value=180 unit=A
